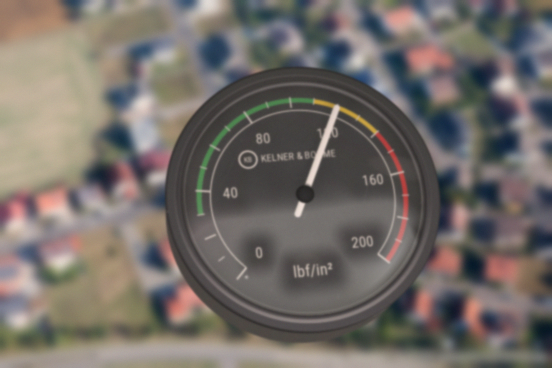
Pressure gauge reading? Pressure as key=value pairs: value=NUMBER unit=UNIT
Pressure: value=120 unit=psi
